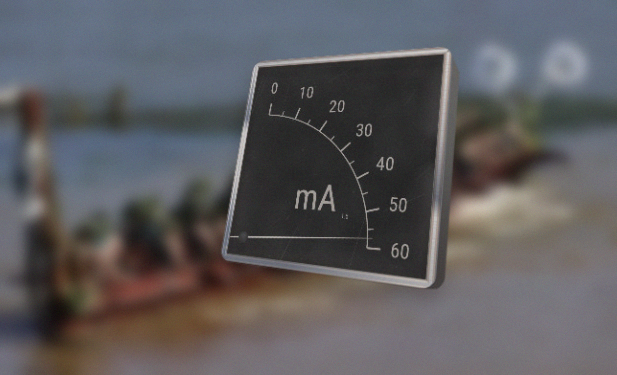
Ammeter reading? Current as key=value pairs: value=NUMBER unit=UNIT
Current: value=57.5 unit=mA
